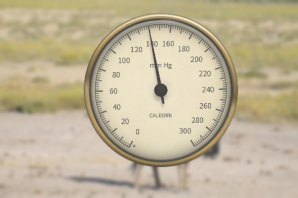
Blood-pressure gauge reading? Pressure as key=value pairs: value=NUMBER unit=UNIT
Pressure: value=140 unit=mmHg
